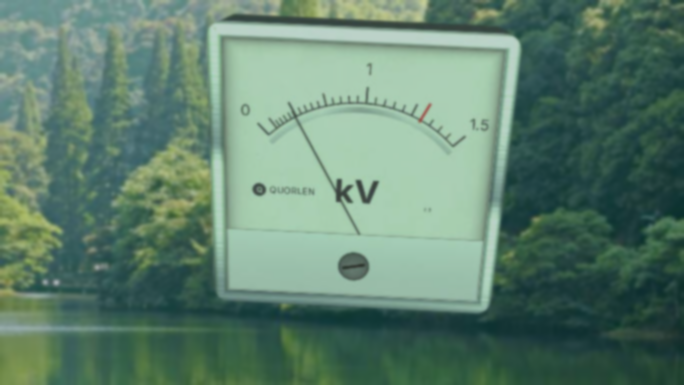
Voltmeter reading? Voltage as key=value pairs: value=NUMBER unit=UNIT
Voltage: value=0.5 unit=kV
